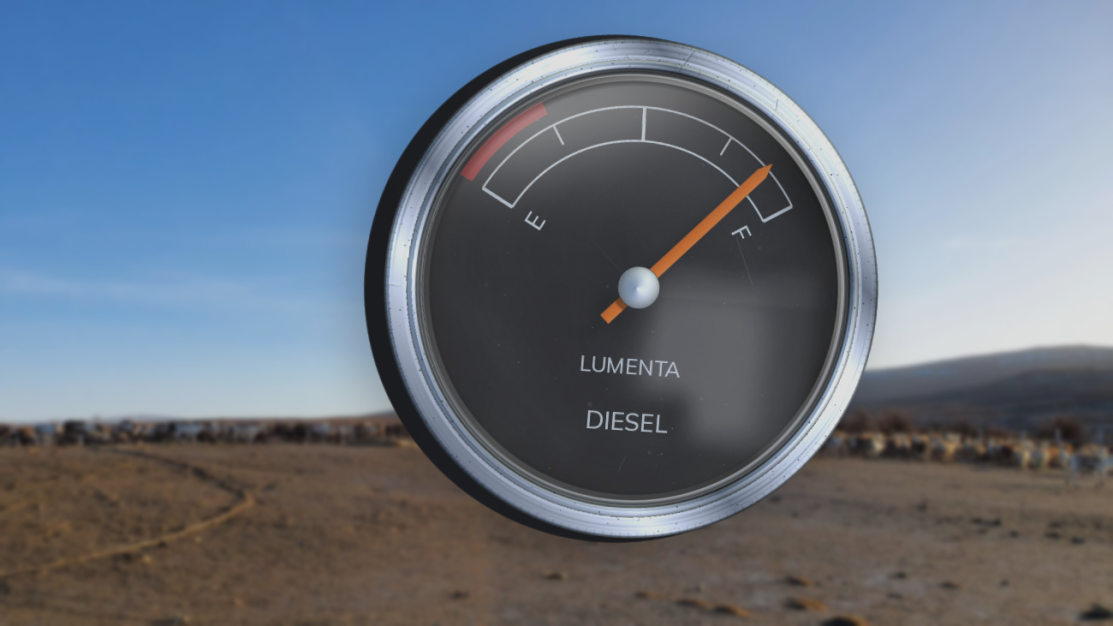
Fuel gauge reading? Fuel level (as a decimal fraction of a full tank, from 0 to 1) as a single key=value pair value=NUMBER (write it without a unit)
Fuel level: value=0.875
